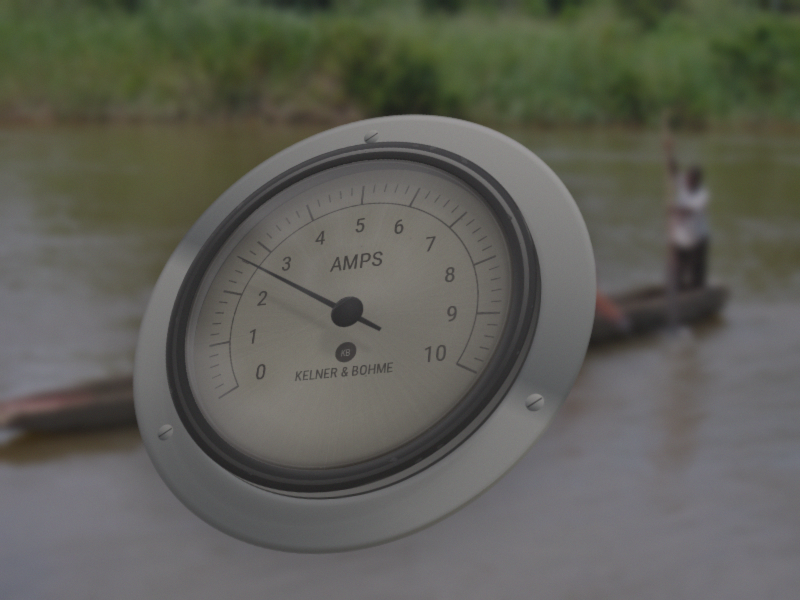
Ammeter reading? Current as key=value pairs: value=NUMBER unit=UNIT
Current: value=2.6 unit=A
